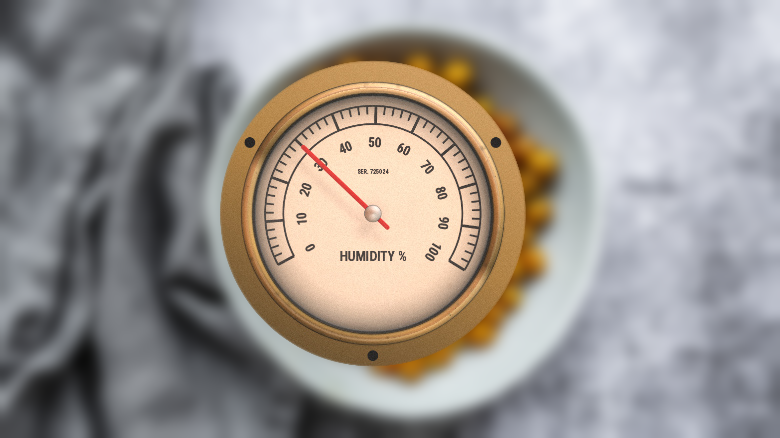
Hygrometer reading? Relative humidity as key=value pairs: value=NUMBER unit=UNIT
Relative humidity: value=30 unit=%
